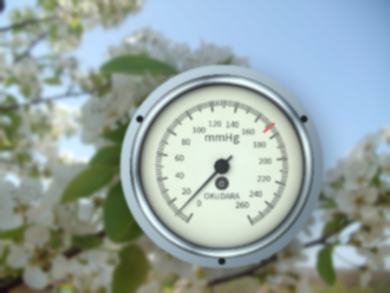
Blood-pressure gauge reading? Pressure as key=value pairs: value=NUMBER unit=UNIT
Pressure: value=10 unit=mmHg
